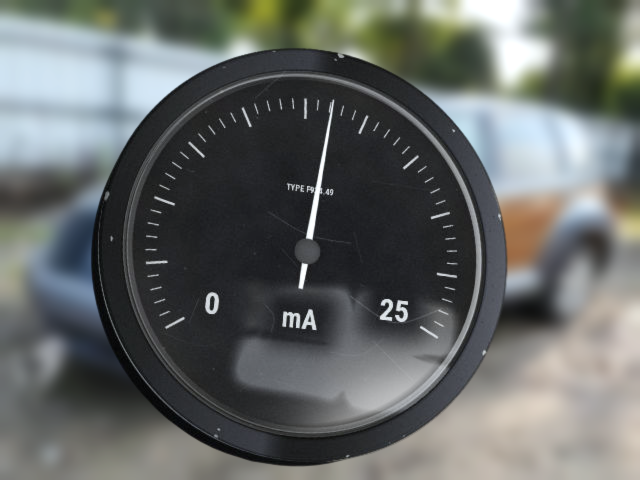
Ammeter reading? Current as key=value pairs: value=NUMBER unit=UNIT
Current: value=13.5 unit=mA
